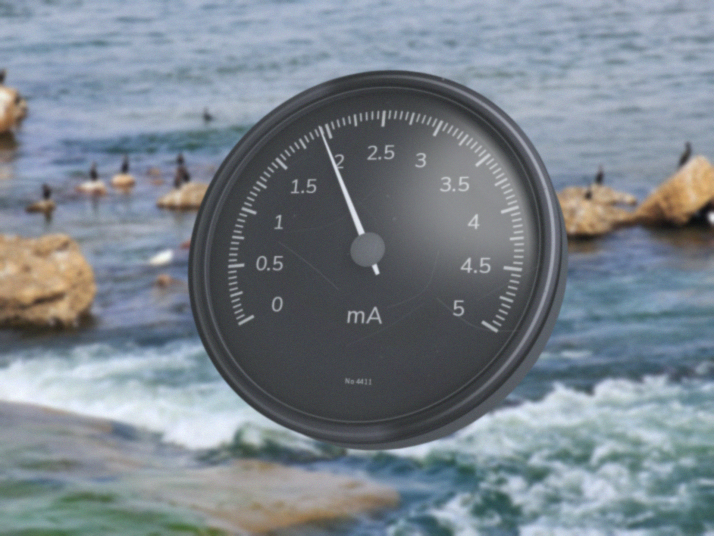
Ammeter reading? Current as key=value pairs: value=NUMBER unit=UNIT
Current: value=1.95 unit=mA
